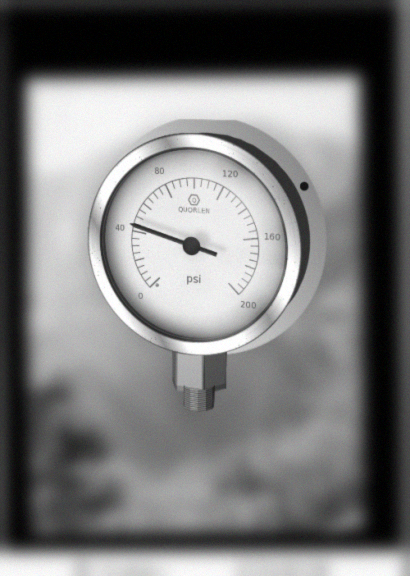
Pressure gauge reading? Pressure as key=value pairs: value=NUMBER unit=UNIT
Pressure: value=45 unit=psi
